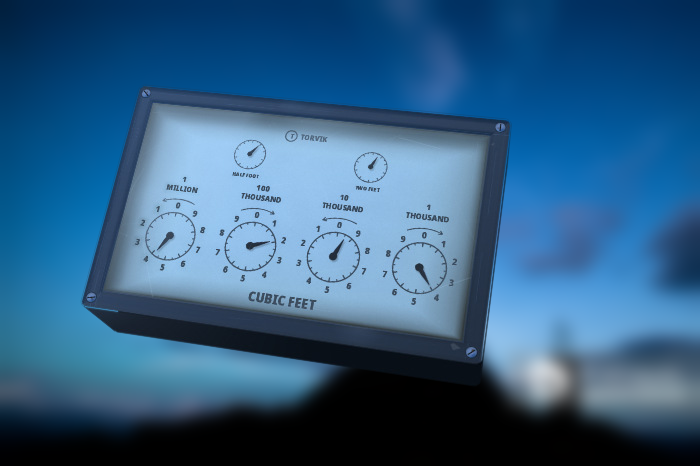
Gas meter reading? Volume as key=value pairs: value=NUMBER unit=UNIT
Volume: value=419400 unit=ft³
